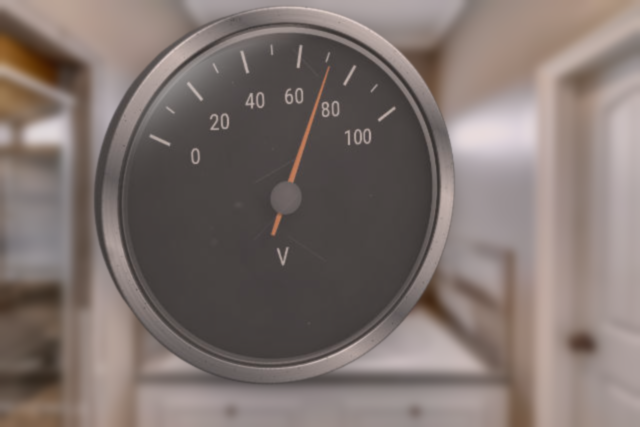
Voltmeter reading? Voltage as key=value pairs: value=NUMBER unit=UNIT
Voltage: value=70 unit=V
